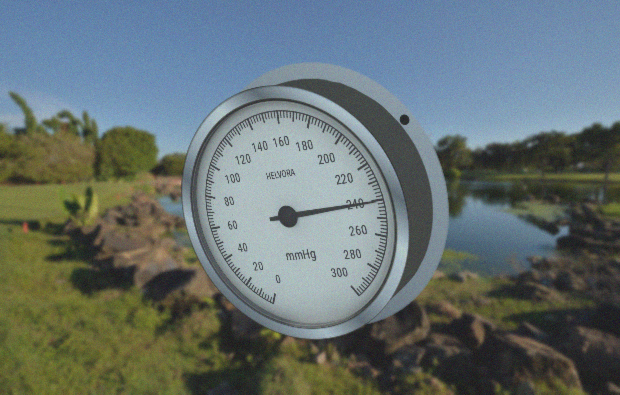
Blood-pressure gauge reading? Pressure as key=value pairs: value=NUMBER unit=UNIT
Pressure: value=240 unit=mmHg
